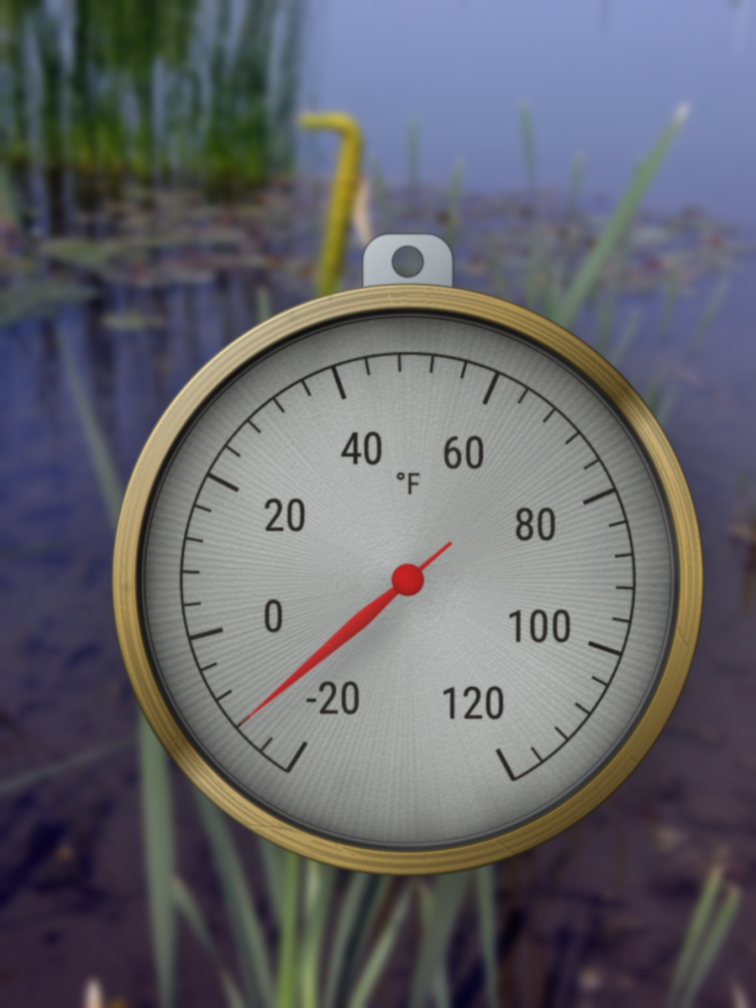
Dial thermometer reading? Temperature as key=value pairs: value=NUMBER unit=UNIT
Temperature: value=-12 unit=°F
